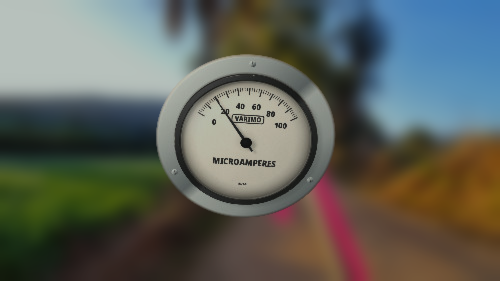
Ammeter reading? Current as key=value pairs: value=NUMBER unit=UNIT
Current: value=20 unit=µA
